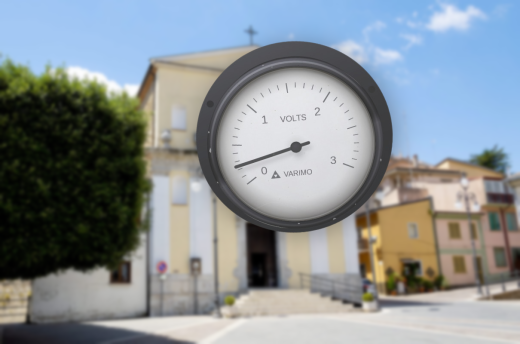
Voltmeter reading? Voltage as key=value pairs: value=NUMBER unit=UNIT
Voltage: value=0.25 unit=V
